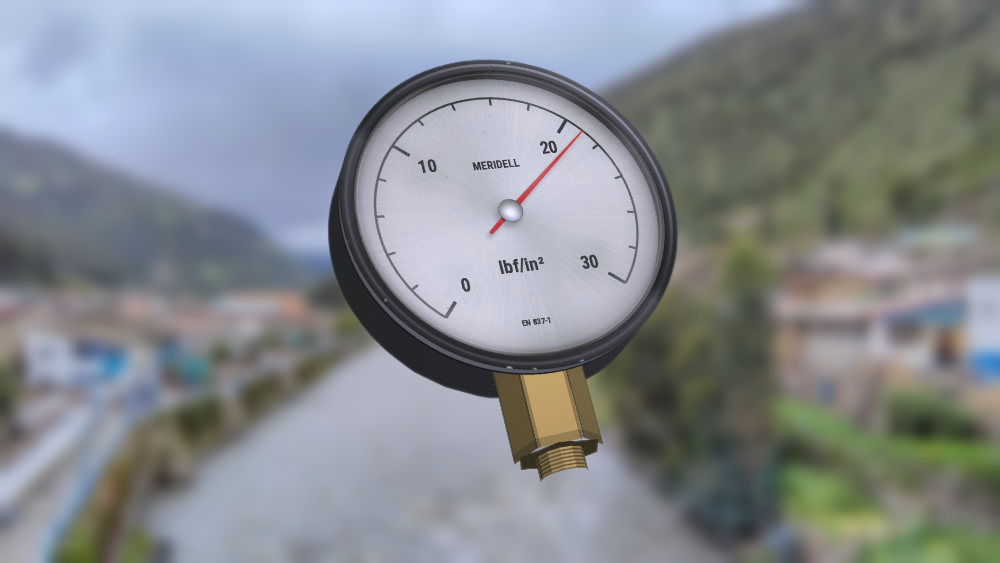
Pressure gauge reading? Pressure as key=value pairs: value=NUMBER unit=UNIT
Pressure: value=21 unit=psi
